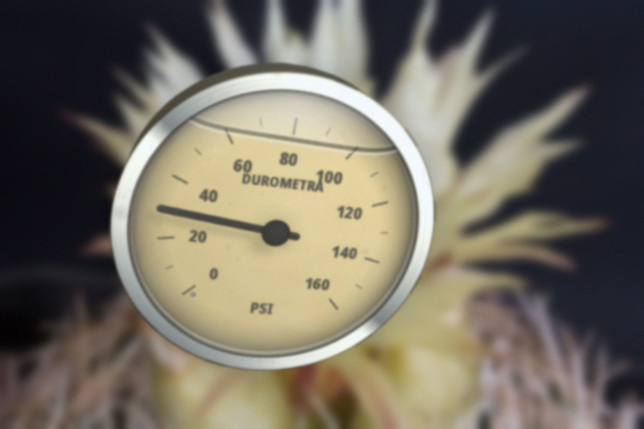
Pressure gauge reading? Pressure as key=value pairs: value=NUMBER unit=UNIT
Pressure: value=30 unit=psi
